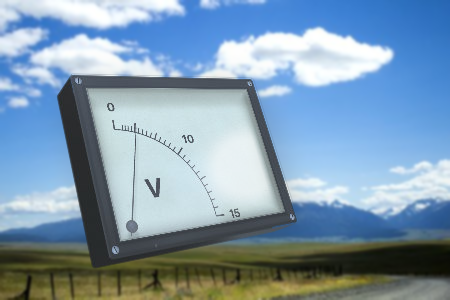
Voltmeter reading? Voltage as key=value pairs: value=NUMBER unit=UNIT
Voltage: value=5 unit=V
